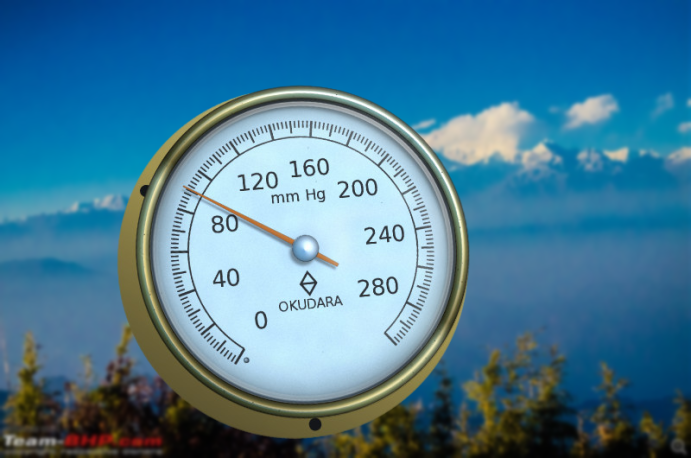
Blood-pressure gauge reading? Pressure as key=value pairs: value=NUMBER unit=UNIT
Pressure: value=90 unit=mmHg
